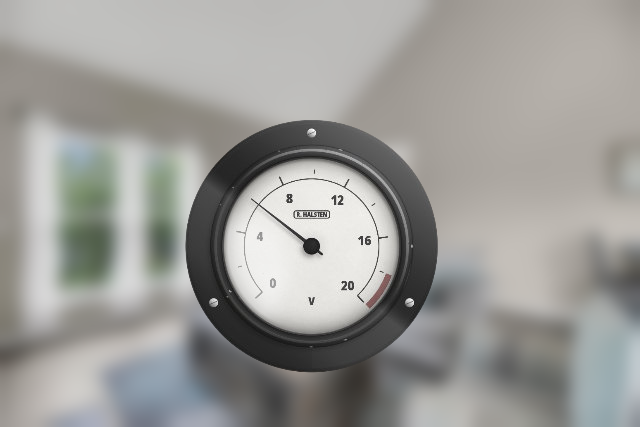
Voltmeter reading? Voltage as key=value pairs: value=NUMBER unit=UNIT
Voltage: value=6 unit=V
